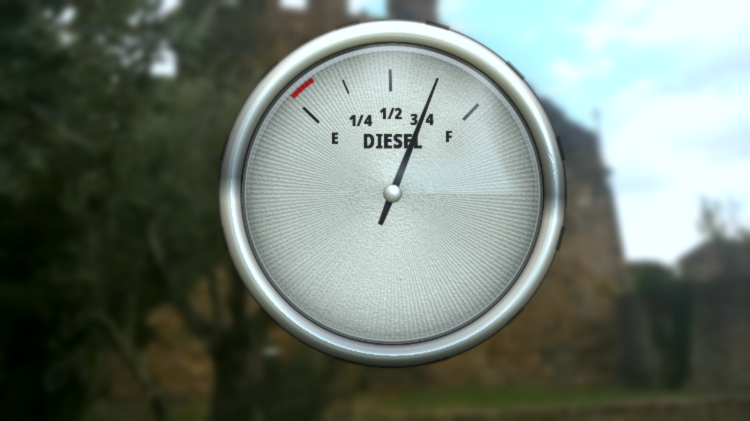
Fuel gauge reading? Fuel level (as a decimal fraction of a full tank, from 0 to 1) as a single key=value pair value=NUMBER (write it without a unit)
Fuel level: value=0.75
